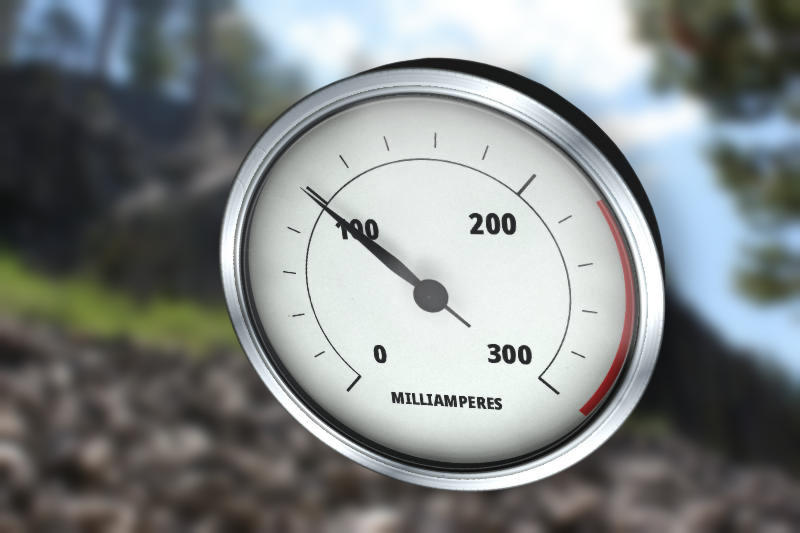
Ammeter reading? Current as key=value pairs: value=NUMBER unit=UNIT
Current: value=100 unit=mA
